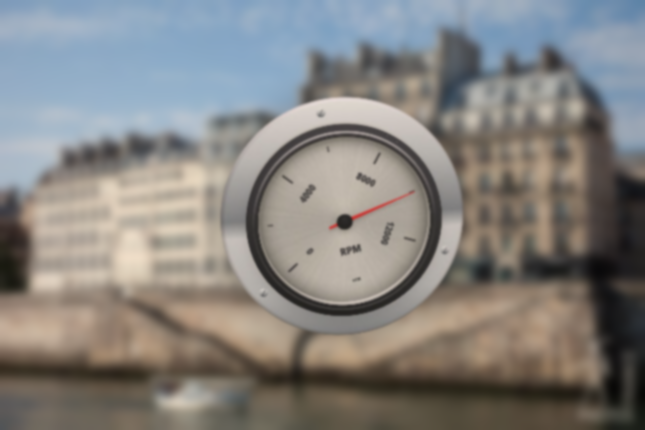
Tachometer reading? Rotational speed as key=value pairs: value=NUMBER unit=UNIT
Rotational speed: value=10000 unit=rpm
